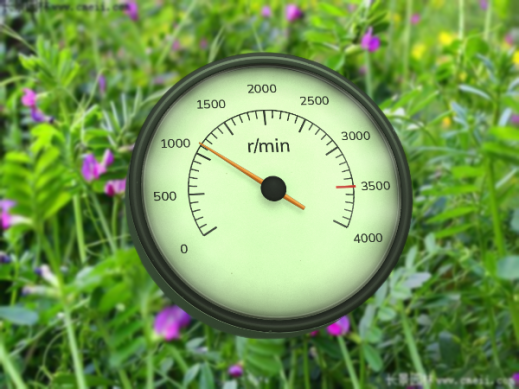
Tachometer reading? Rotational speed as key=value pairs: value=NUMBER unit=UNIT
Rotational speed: value=1100 unit=rpm
